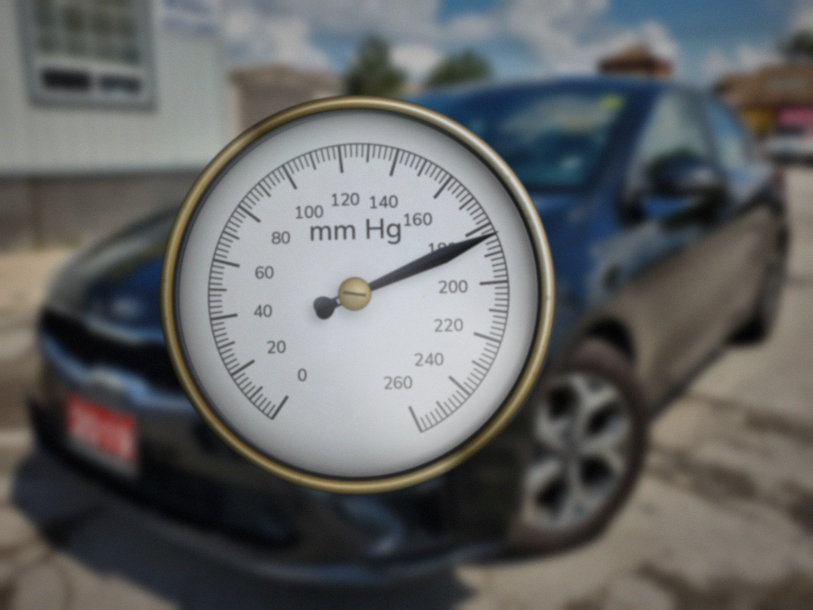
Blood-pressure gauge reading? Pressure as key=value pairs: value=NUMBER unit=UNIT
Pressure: value=184 unit=mmHg
